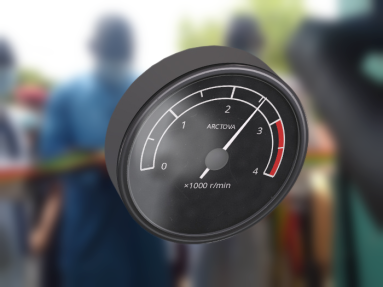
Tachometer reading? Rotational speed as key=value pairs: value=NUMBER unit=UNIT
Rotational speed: value=2500 unit=rpm
